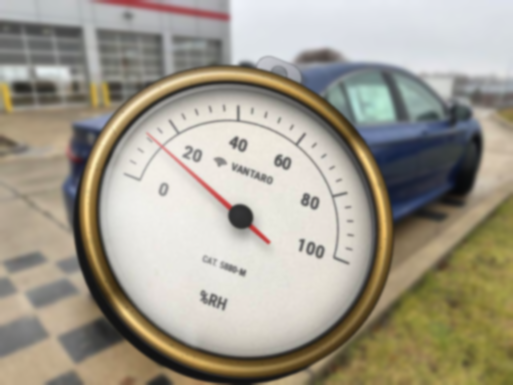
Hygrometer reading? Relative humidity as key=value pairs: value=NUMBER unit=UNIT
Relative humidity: value=12 unit=%
